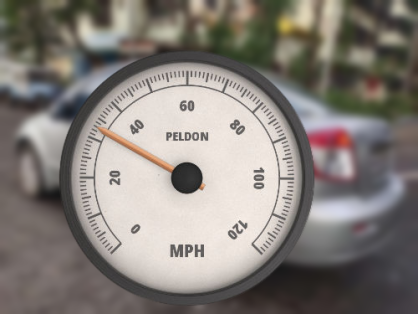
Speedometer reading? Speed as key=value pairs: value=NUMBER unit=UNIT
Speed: value=33 unit=mph
